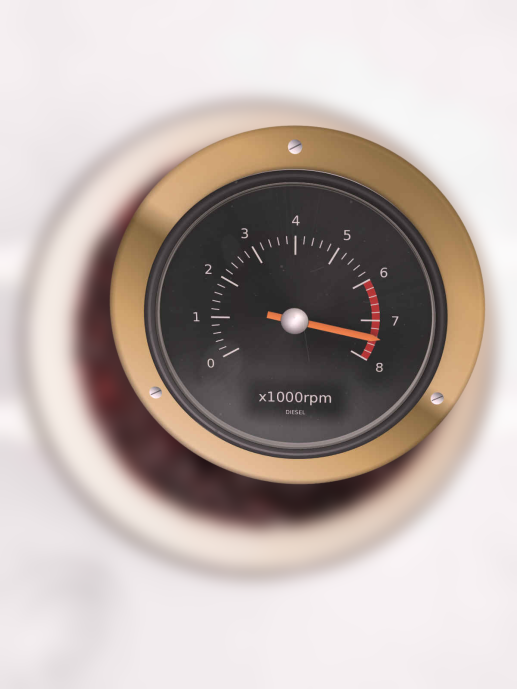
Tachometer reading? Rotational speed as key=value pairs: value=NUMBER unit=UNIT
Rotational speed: value=7400 unit=rpm
